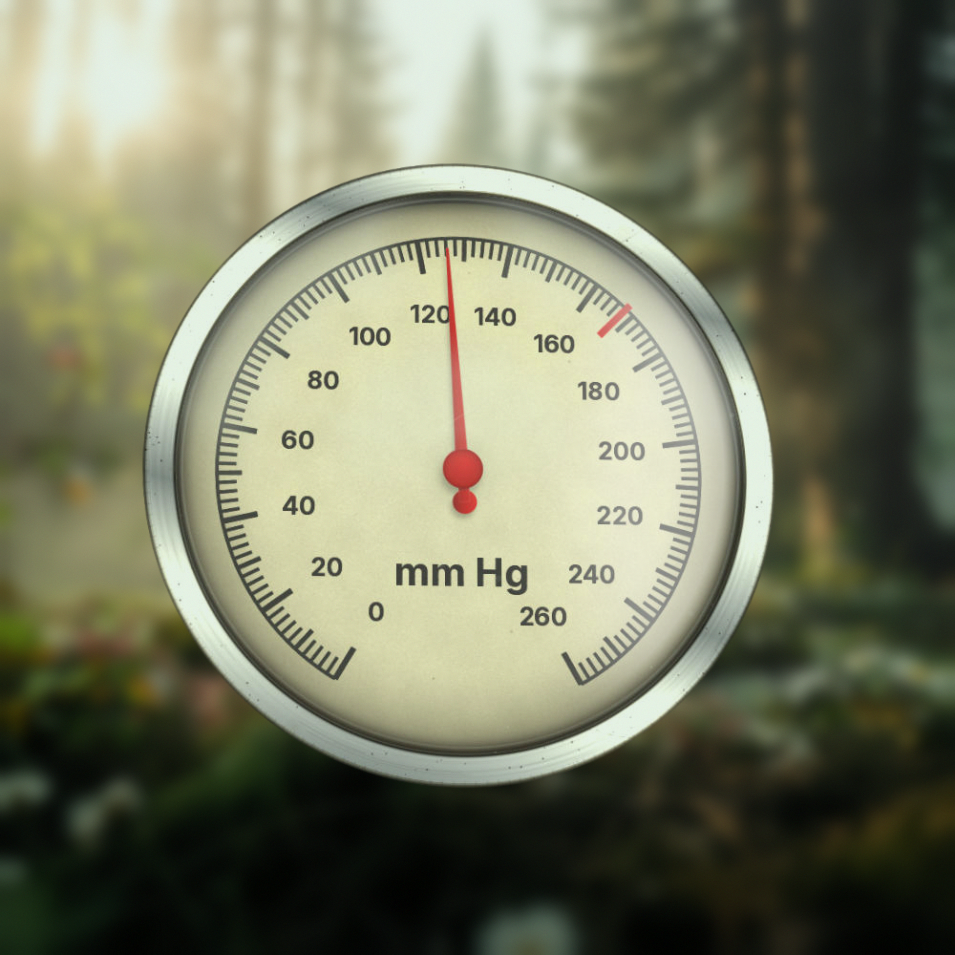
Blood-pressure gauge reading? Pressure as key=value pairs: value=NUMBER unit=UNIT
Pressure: value=126 unit=mmHg
